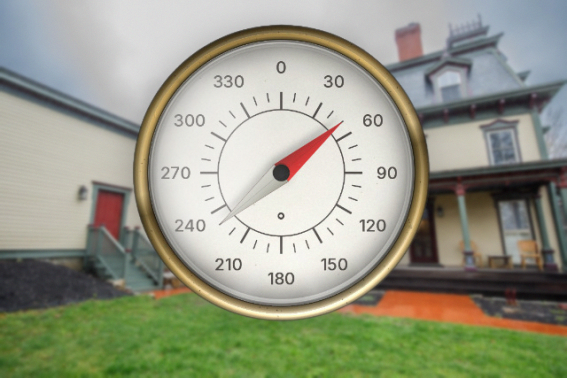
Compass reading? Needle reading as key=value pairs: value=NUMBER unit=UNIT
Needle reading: value=50 unit=°
